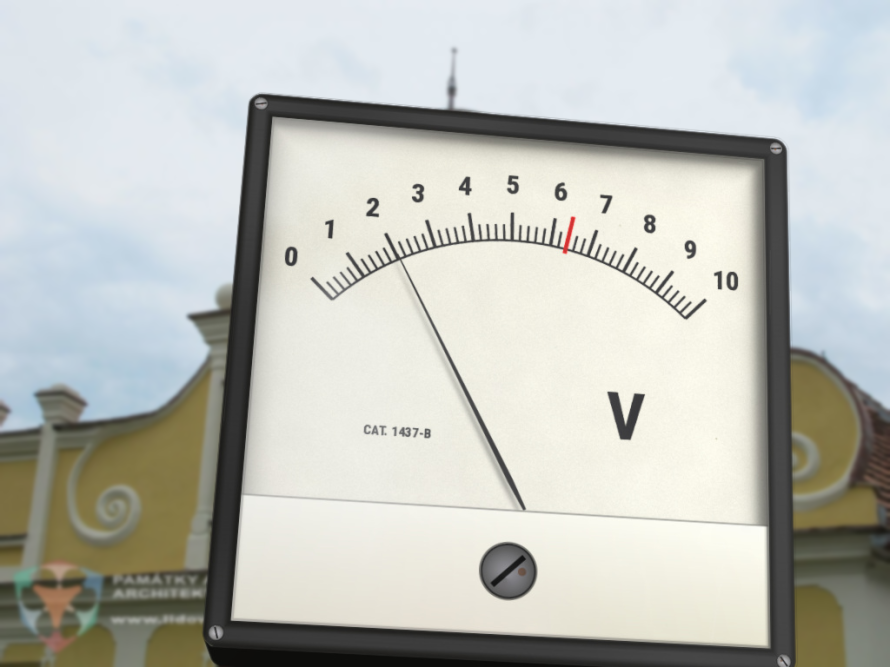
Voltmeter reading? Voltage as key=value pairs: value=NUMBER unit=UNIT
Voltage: value=2 unit=V
